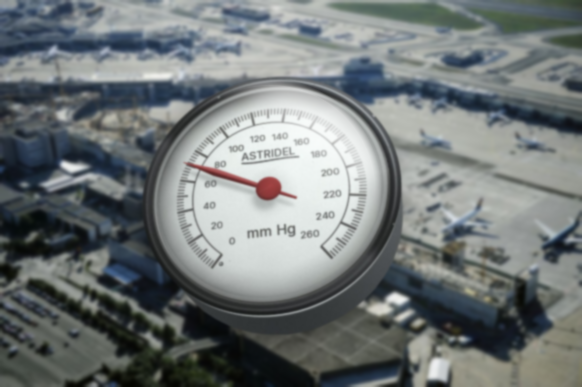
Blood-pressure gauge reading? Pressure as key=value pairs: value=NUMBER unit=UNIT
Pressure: value=70 unit=mmHg
